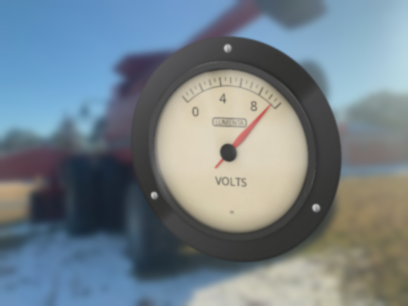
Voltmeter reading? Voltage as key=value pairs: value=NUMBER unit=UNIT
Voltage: value=9.5 unit=V
